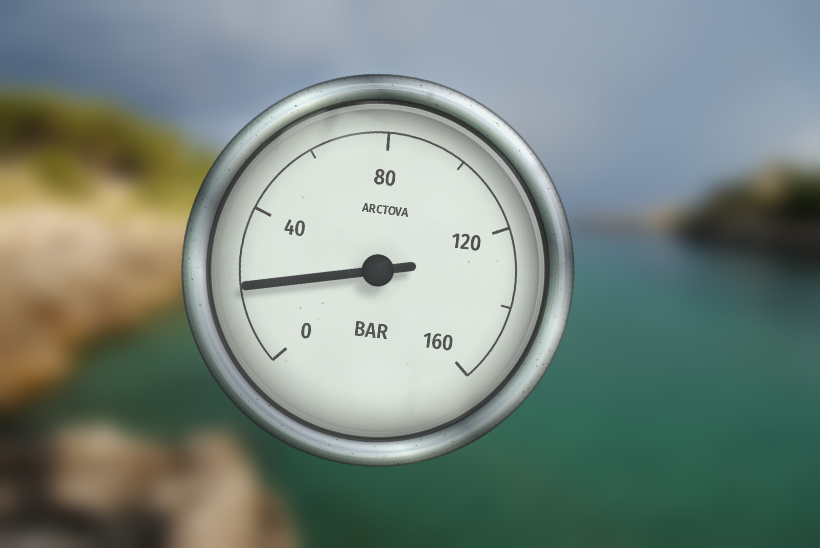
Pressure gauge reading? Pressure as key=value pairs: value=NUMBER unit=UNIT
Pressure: value=20 unit=bar
